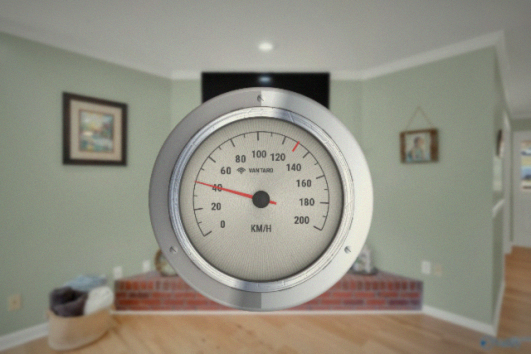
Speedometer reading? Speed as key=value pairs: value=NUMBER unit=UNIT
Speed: value=40 unit=km/h
